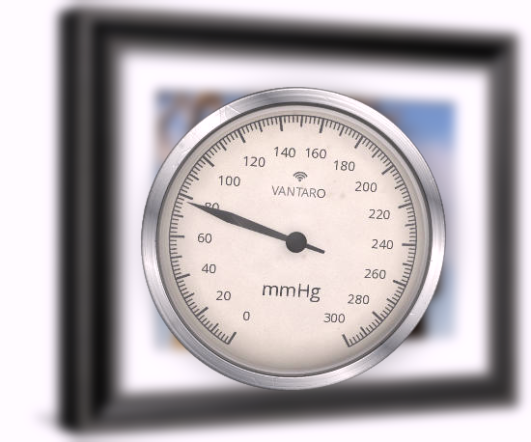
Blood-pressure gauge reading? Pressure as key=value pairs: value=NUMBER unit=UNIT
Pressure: value=78 unit=mmHg
